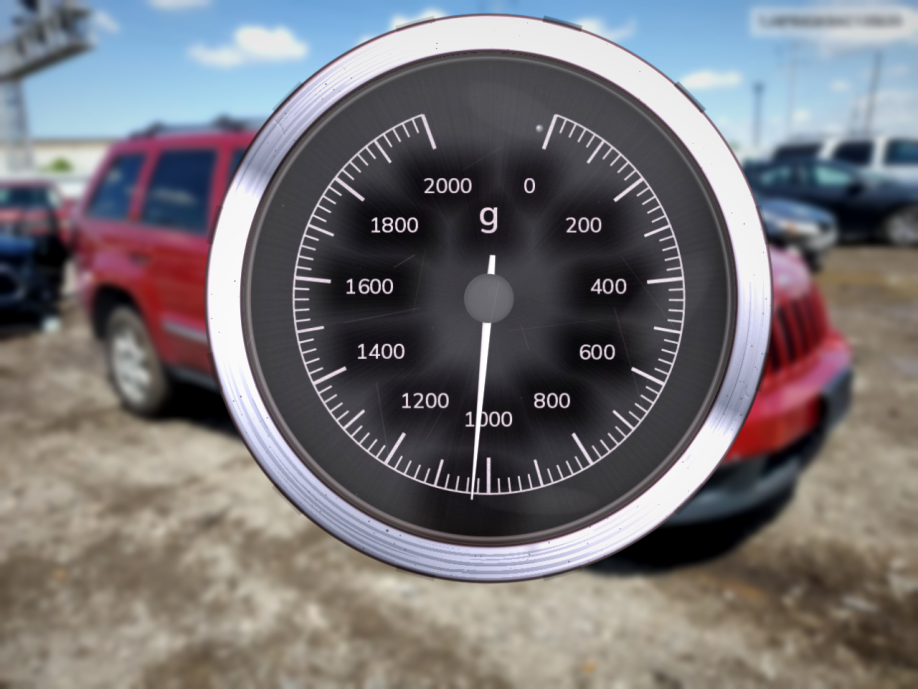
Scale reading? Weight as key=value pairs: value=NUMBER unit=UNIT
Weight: value=1030 unit=g
